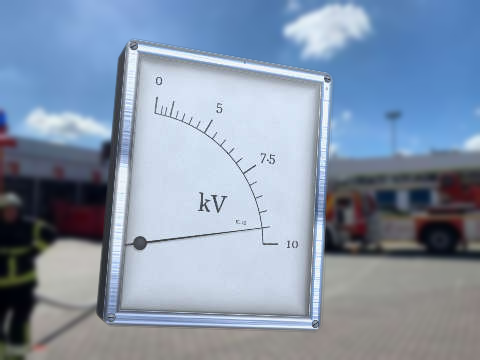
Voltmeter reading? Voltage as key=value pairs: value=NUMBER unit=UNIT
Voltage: value=9.5 unit=kV
